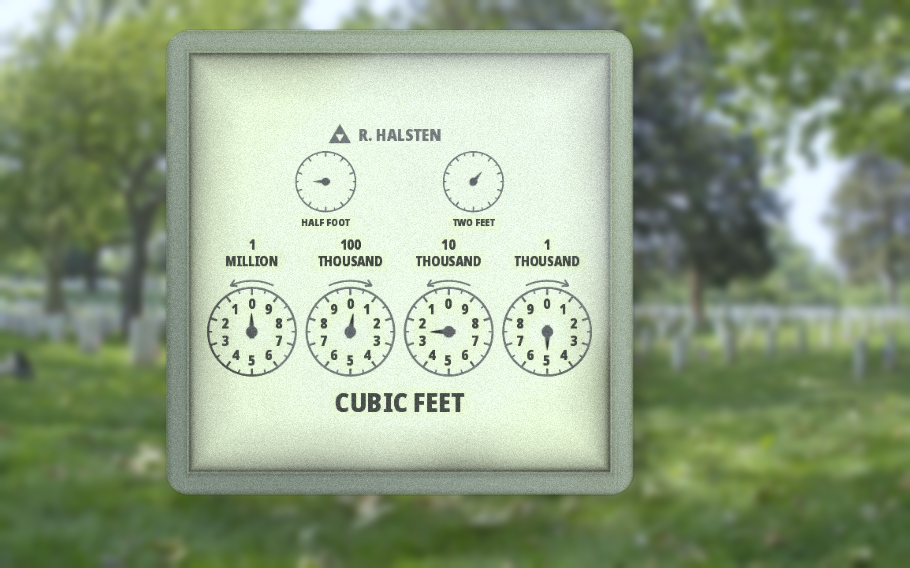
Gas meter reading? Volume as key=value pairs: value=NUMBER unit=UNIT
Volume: value=2500 unit=ft³
